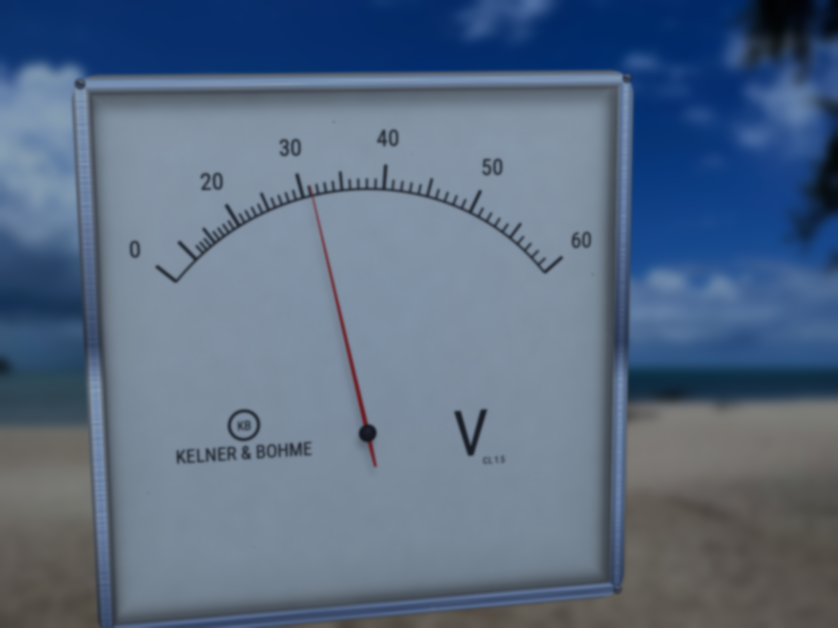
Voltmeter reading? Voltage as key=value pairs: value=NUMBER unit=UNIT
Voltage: value=31 unit=V
